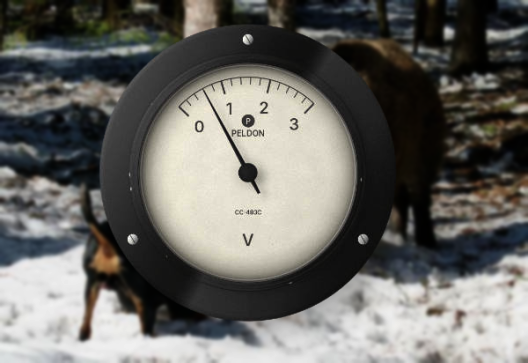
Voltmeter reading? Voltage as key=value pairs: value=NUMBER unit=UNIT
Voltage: value=0.6 unit=V
